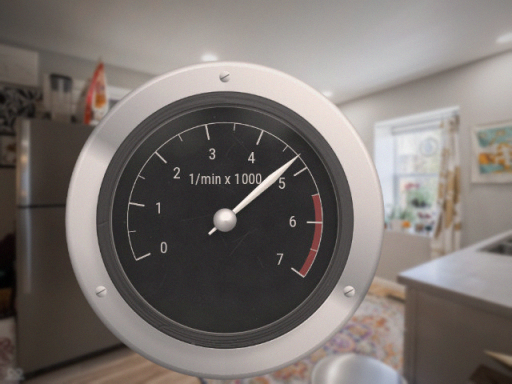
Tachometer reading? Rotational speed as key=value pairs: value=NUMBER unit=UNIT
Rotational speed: value=4750 unit=rpm
